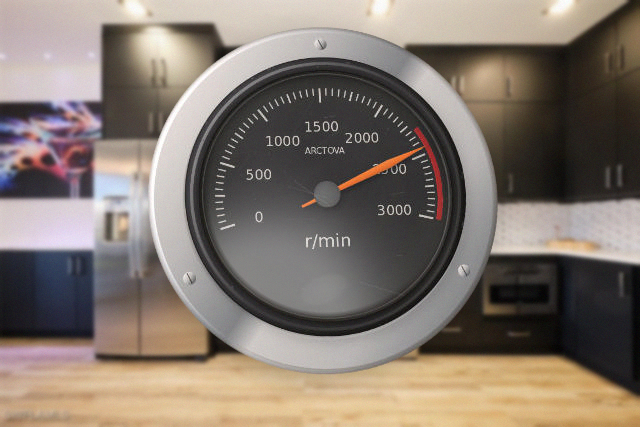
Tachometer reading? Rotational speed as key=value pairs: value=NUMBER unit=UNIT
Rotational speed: value=2450 unit=rpm
